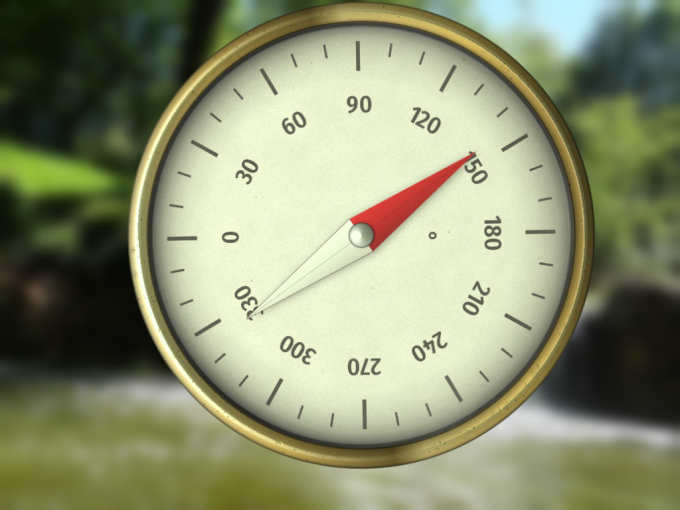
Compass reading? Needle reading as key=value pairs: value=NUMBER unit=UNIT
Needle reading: value=145 unit=°
